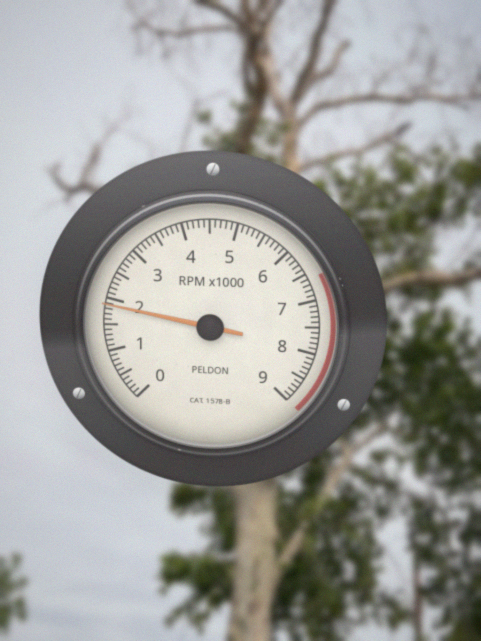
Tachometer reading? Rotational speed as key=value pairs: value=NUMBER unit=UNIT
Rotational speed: value=1900 unit=rpm
